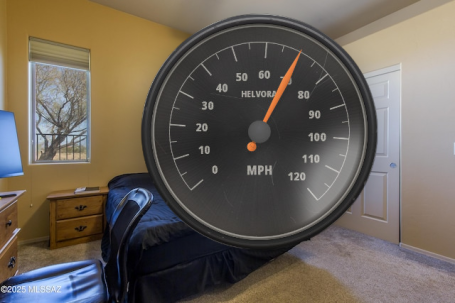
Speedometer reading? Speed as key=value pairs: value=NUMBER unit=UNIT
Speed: value=70 unit=mph
